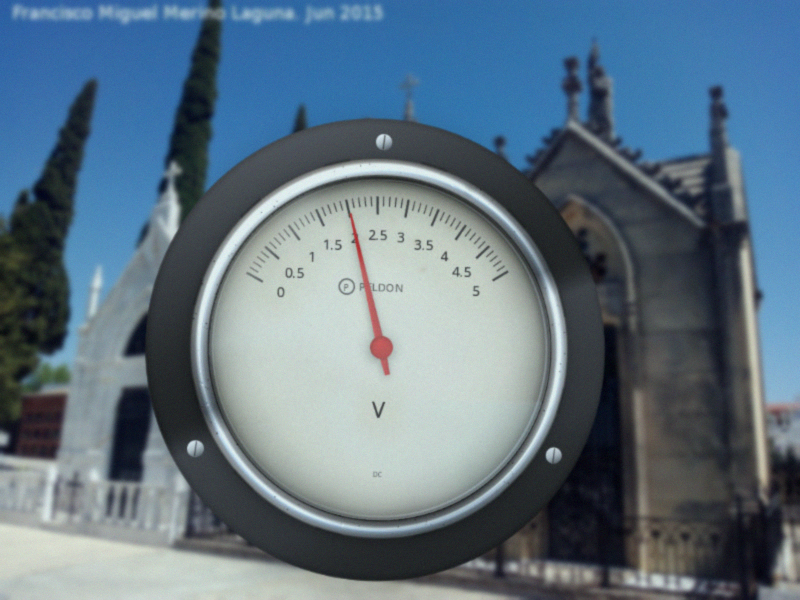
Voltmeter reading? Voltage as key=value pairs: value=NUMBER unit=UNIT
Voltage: value=2 unit=V
